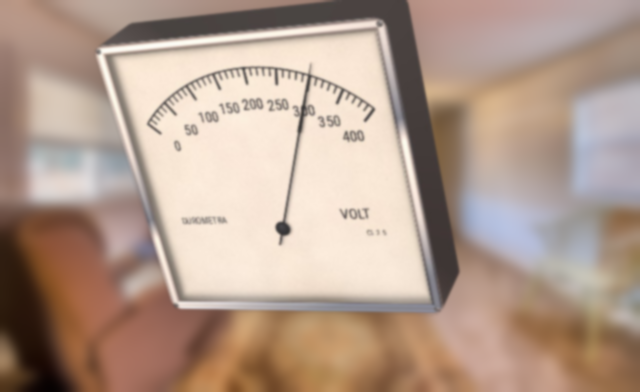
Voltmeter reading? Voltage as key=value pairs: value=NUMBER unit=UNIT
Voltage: value=300 unit=V
